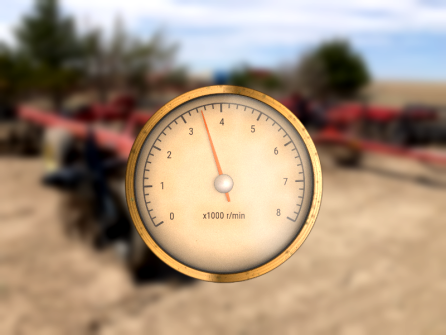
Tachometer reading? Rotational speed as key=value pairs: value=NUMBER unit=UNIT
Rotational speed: value=3500 unit=rpm
